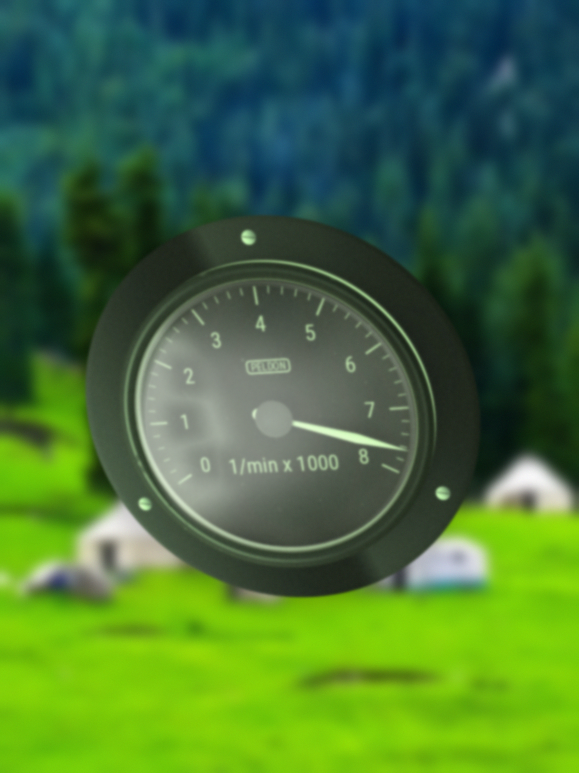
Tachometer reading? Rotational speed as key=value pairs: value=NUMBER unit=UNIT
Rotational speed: value=7600 unit=rpm
